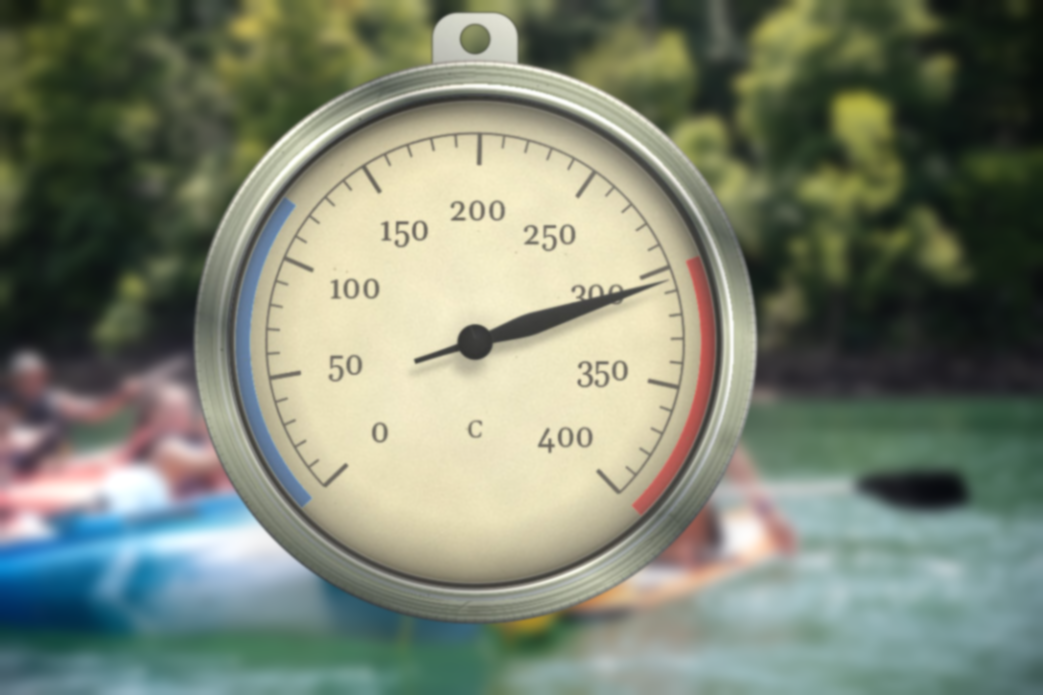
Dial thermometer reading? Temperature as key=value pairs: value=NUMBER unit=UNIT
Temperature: value=305 unit=°C
